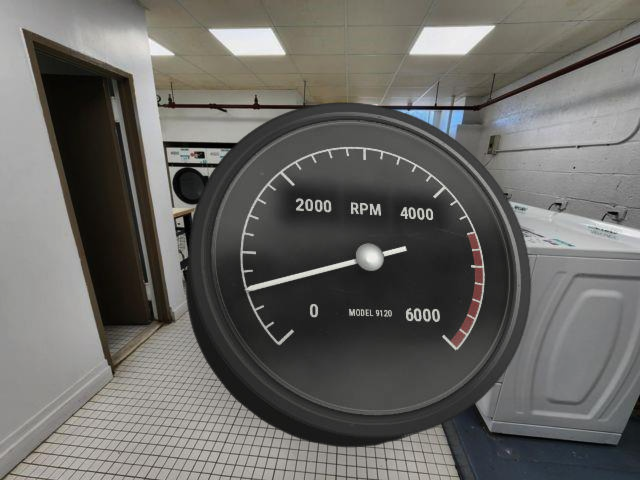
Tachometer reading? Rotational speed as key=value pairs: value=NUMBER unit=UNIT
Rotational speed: value=600 unit=rpm
